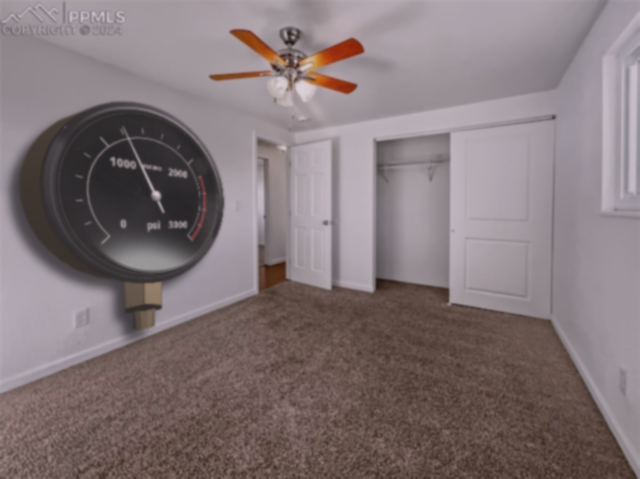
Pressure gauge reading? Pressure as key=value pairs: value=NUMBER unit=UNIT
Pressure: value=1200 unit=psi
